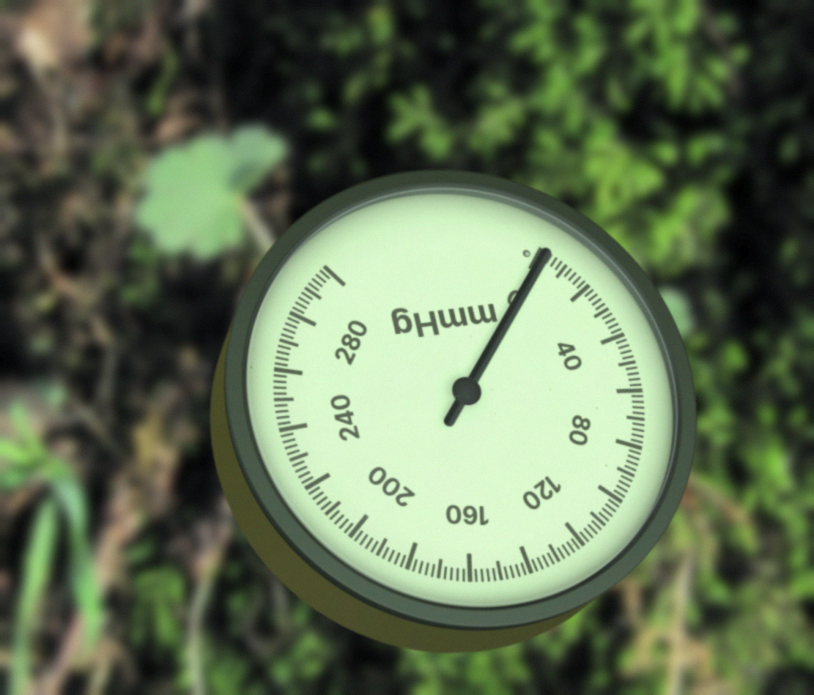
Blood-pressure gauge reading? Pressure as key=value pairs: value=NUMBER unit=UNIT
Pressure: value=2 unit=mmHg
